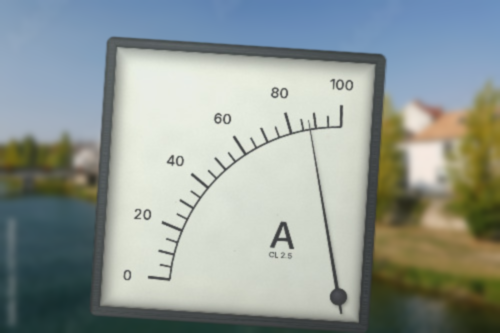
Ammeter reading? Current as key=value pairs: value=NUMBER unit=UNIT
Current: value=87.5 unit=A
